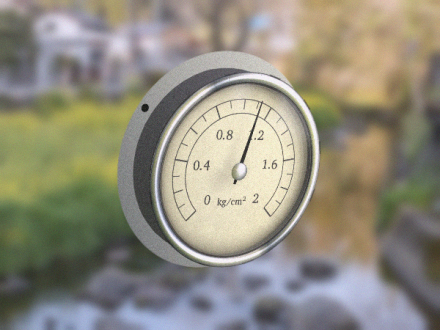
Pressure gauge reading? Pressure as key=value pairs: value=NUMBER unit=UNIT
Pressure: value=1.1 unit=kg/cm²
